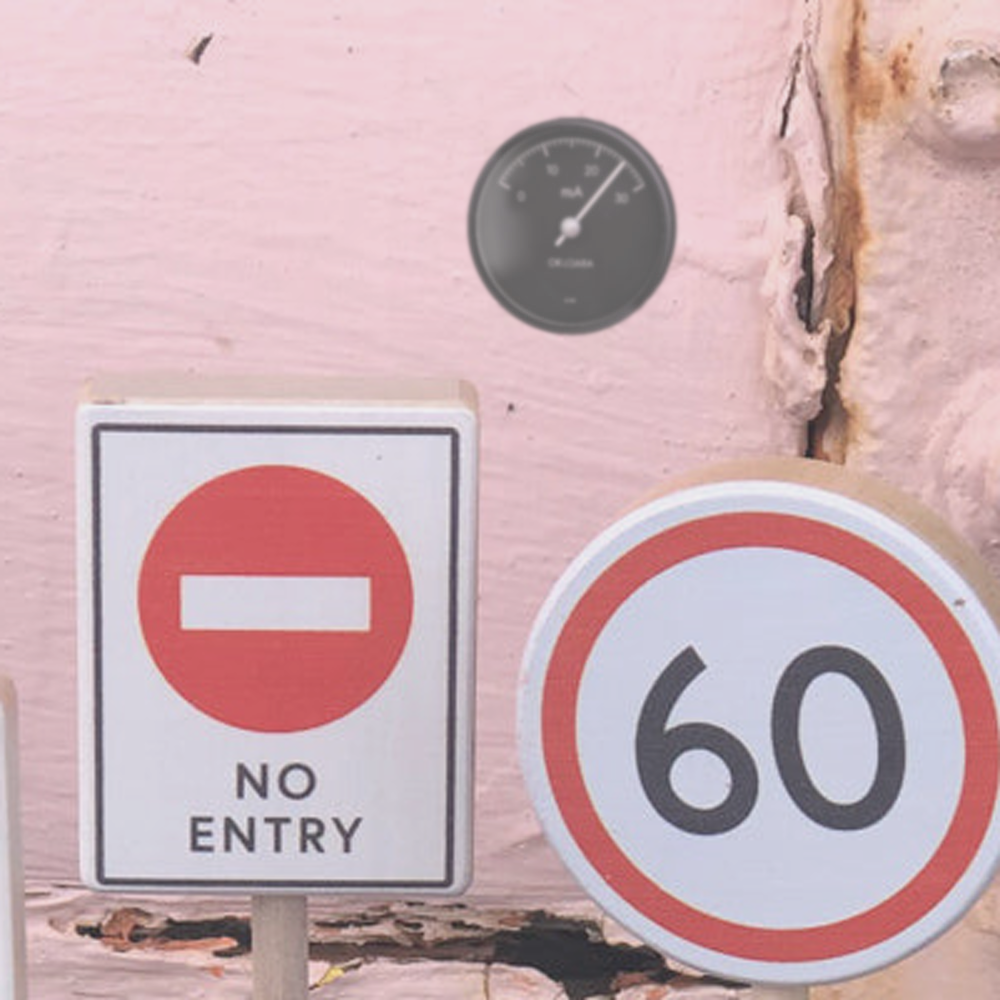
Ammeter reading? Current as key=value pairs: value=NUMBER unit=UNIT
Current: value=25 unit=mA
